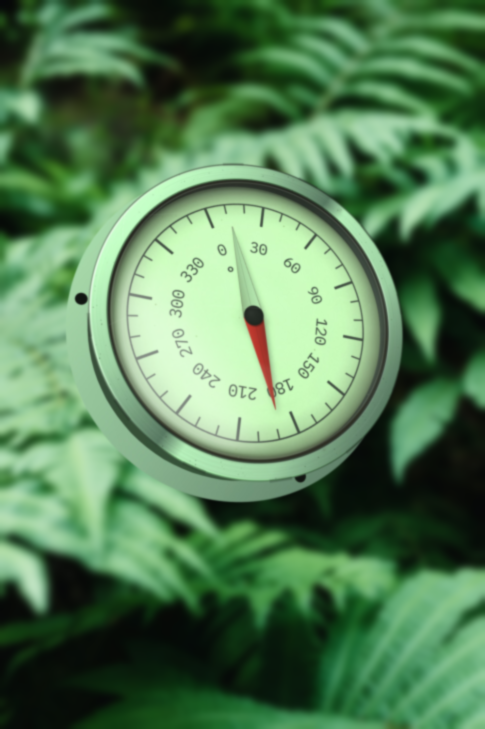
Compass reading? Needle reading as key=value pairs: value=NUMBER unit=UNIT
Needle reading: value=190 unit=°
